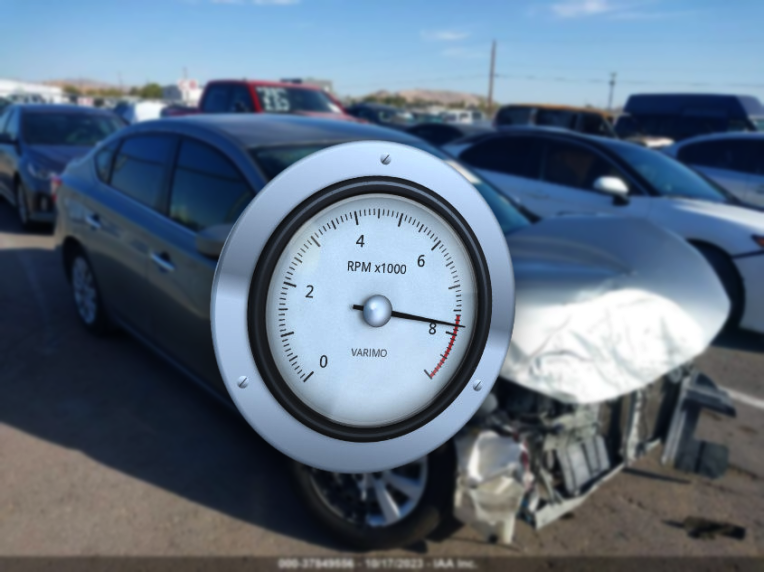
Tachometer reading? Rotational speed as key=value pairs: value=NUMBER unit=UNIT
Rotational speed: value=7800 unit=rpm
